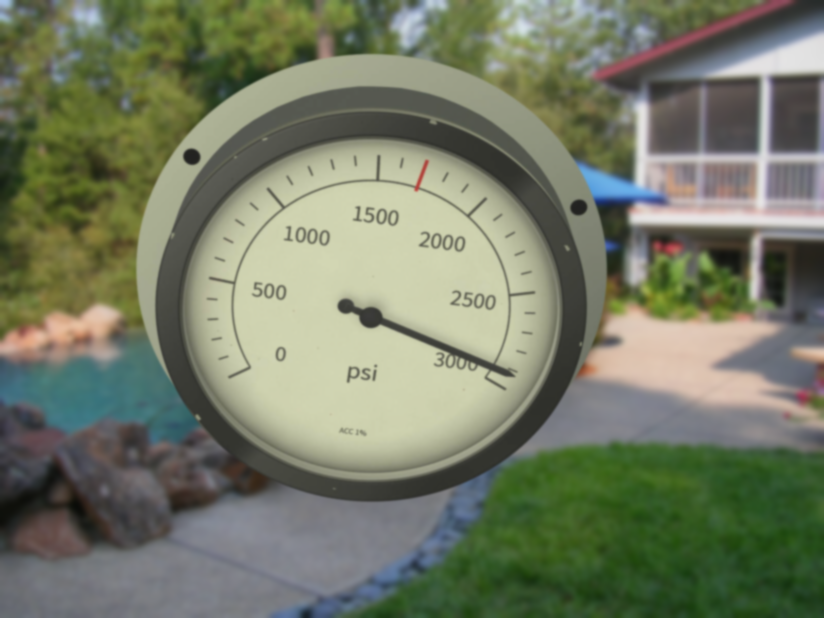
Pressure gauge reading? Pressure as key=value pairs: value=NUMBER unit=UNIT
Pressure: value=2900 unit=psi
